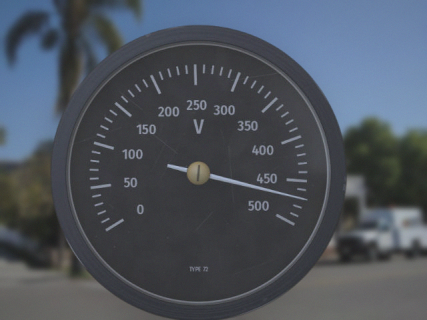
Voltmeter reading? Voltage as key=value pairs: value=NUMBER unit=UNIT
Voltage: value=470 unit=V
